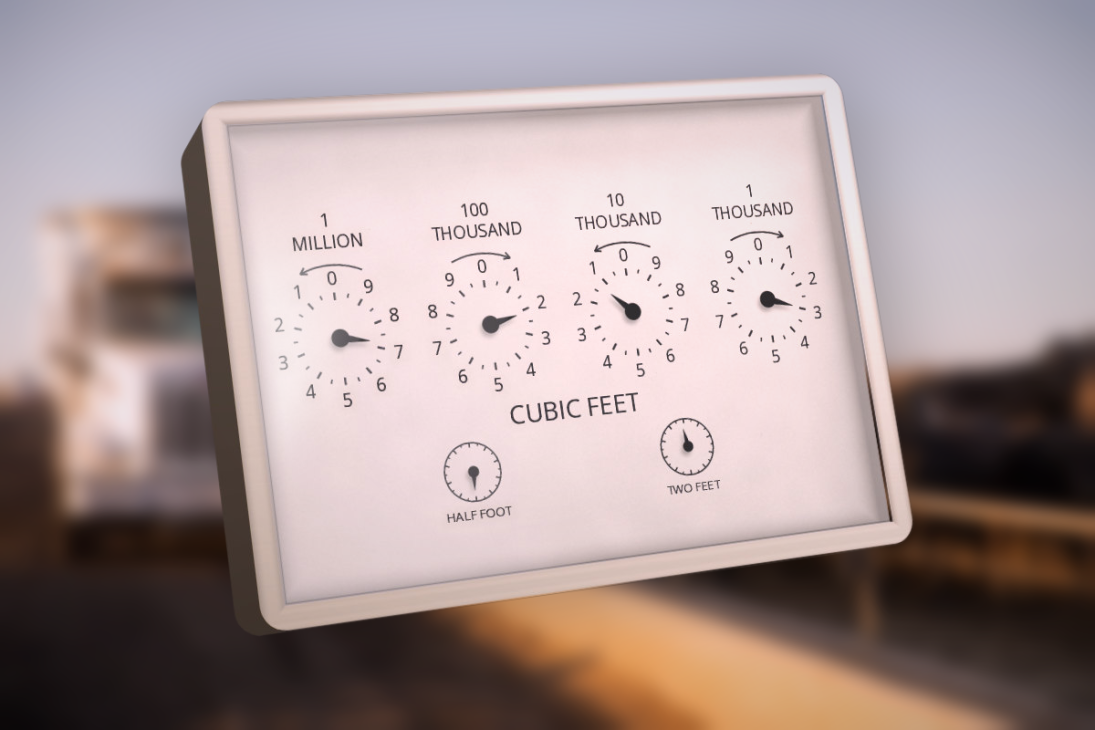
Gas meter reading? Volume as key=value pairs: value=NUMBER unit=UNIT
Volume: value=721300 unit=ft³
